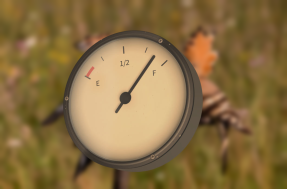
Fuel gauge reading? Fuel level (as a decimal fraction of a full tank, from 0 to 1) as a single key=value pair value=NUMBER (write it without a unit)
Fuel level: value=0.875
